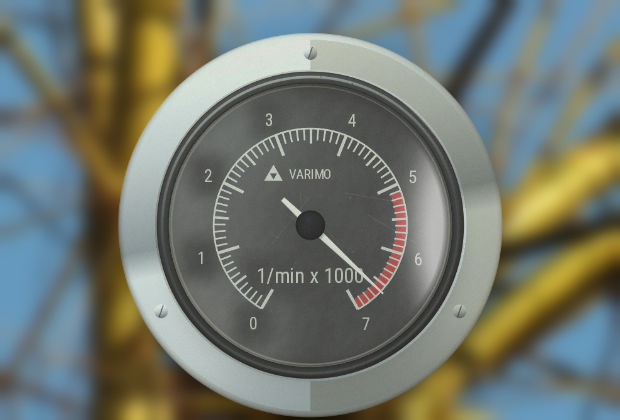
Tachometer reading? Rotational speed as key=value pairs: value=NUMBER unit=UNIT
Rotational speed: value=6600 unit=rpm
